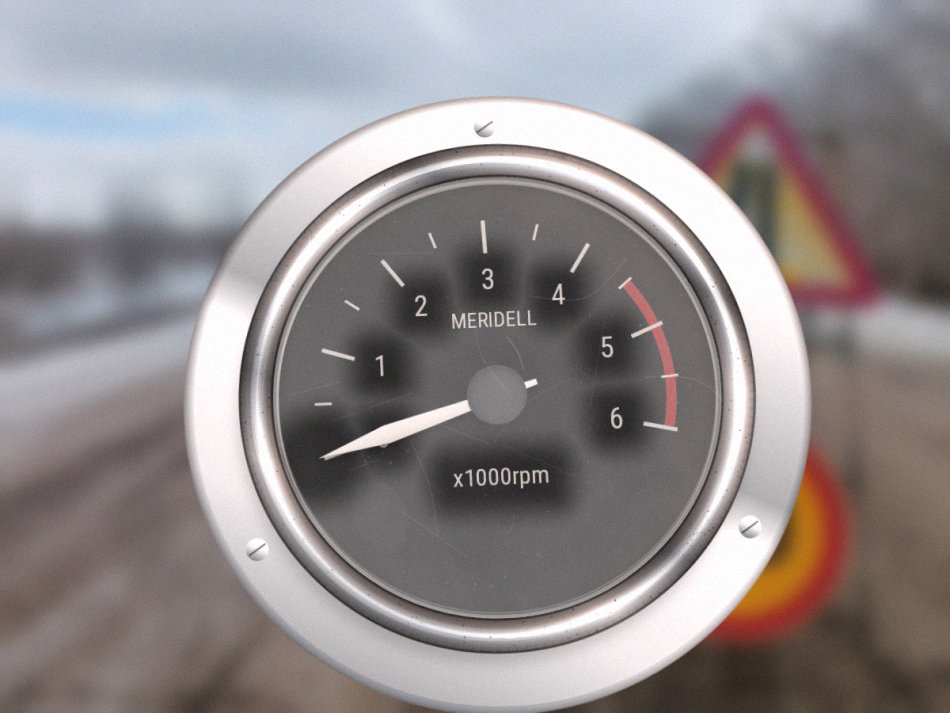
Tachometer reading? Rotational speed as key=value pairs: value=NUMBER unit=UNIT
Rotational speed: value=0 unit=rpm
